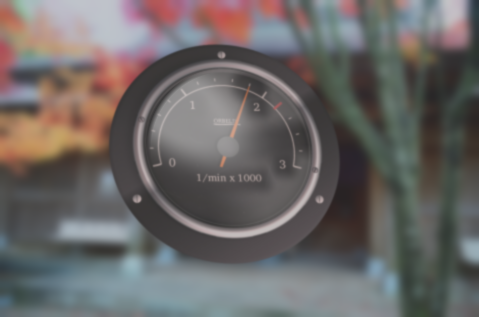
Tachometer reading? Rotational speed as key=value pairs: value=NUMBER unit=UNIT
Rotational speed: value=1800 unit=rpm
